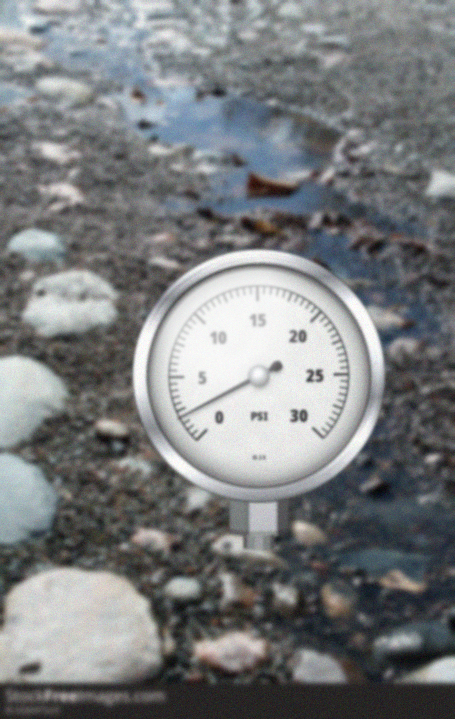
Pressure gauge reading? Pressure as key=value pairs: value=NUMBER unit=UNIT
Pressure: value=2 unit=psi
